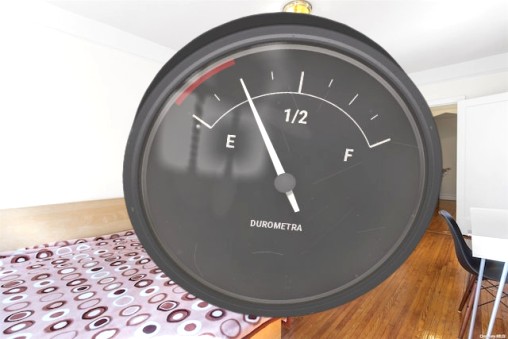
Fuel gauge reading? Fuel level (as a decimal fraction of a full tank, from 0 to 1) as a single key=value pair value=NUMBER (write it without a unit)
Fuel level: value=0.25
